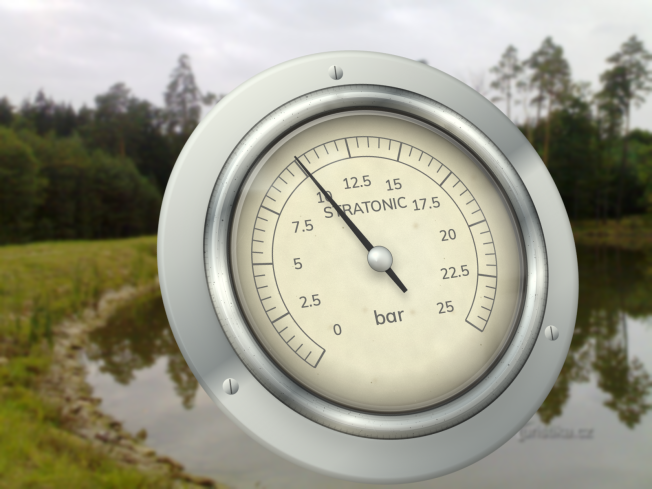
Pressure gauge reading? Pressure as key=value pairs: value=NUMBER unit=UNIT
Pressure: value=10 unit=bar
